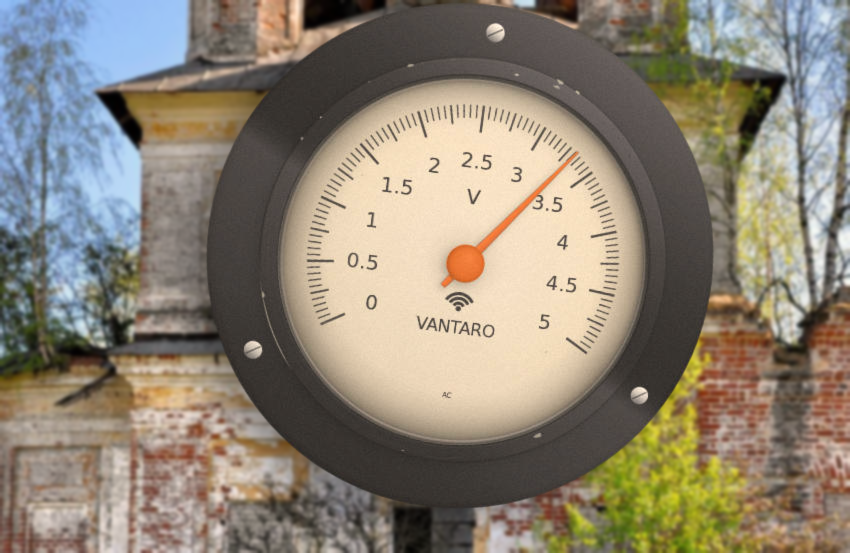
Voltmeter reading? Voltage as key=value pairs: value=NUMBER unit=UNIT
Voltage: value=3.3 unit=V
